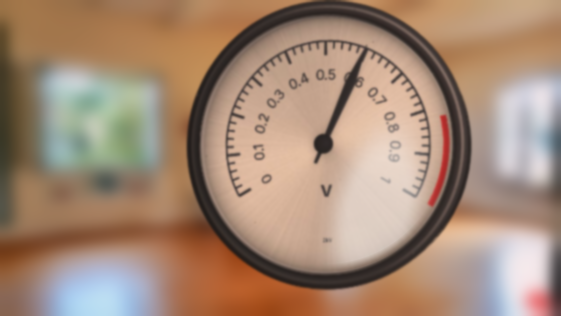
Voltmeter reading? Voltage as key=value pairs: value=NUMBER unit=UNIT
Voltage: value=0.6 unit=V
